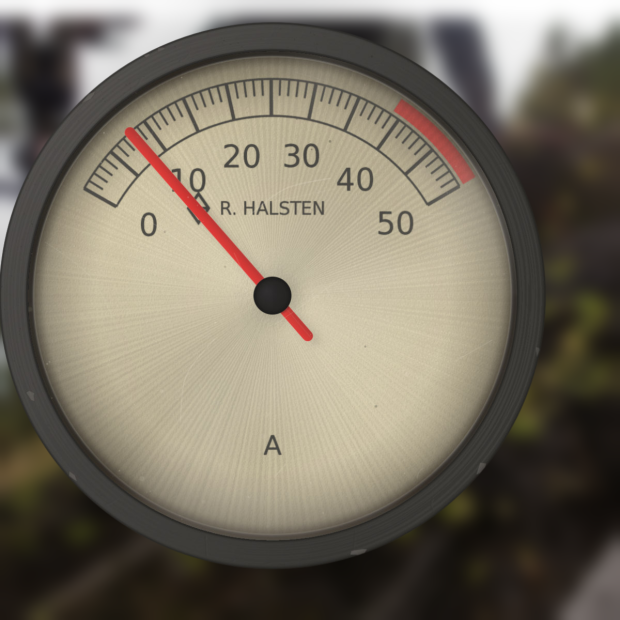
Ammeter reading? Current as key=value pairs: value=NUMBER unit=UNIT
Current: value=8 unit=A
